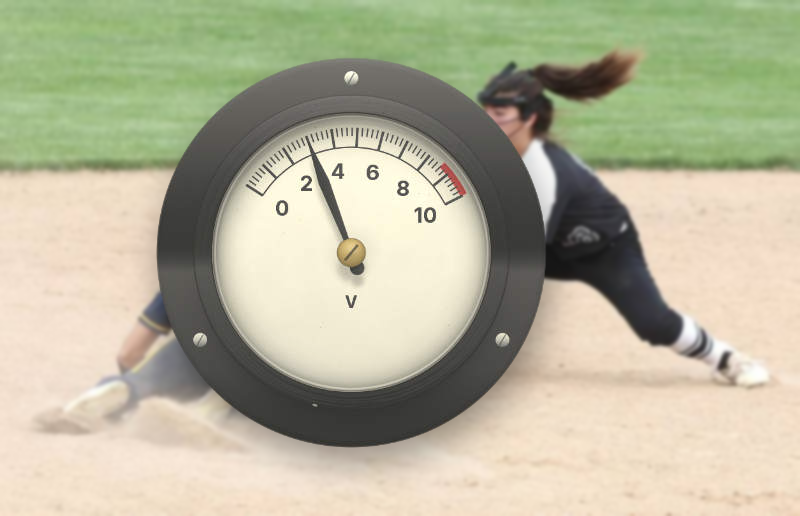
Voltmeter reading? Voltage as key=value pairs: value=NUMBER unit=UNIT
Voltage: value=3 unit=V
